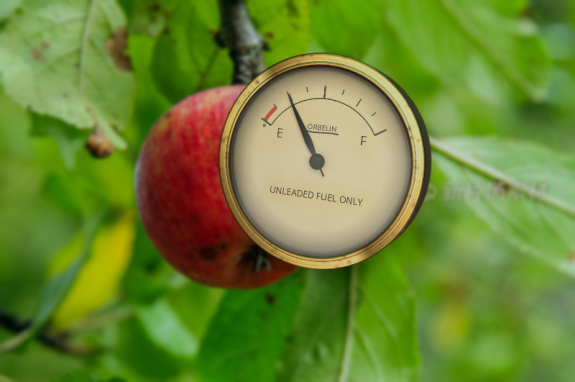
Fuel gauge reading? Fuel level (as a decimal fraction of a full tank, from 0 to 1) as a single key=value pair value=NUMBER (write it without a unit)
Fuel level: value=0.25
